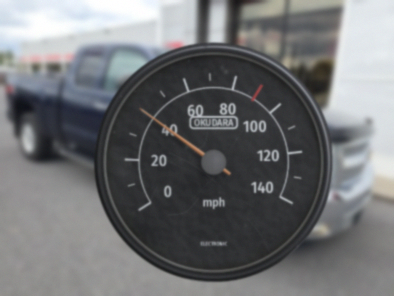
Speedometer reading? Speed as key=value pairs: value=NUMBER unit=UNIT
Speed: value=40 unit=mph
